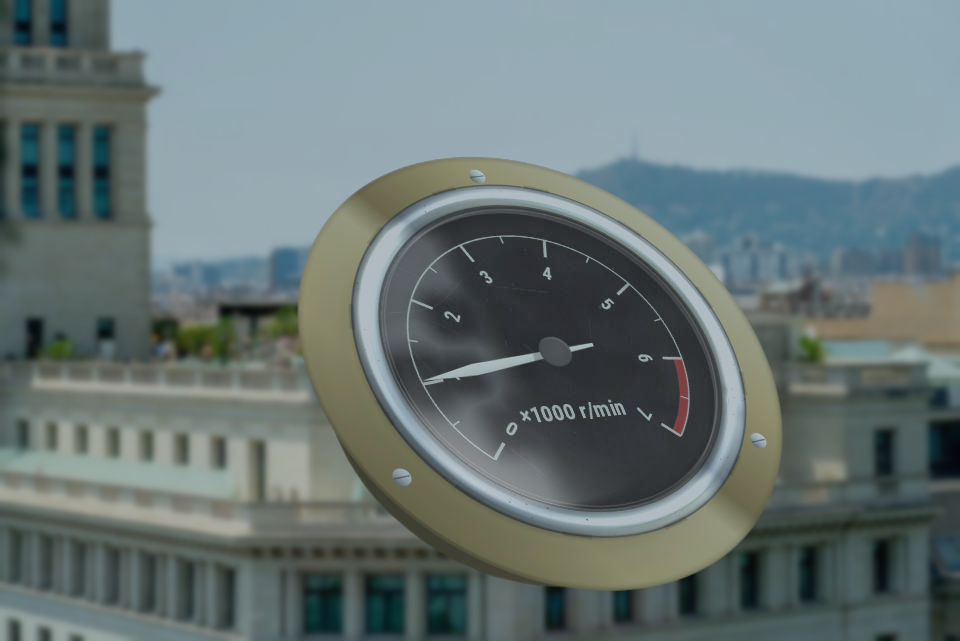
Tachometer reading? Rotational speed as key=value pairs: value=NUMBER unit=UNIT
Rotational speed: value=1000 unit=rpm
